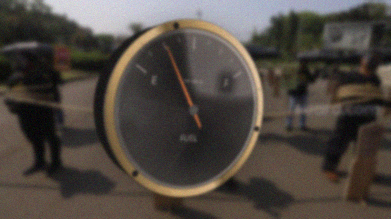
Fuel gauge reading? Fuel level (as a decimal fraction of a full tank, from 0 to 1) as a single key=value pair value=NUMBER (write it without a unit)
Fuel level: value=0.25
